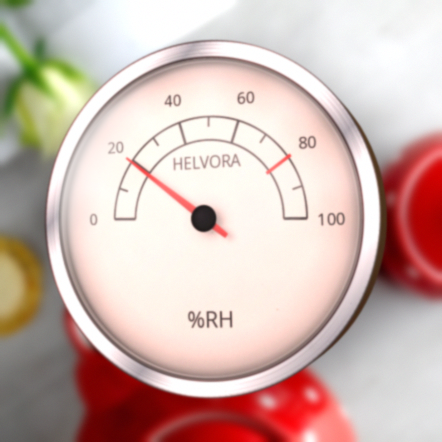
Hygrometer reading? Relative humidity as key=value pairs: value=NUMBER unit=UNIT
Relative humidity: value=20 unit=%
